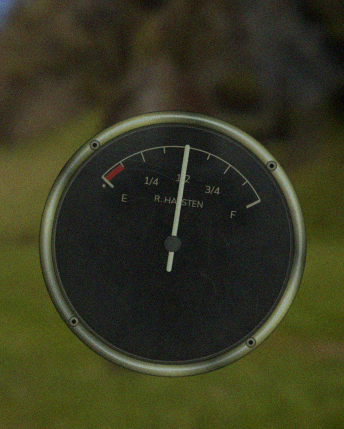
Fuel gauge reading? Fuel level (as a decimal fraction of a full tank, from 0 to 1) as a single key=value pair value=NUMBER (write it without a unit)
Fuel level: value=0.5
